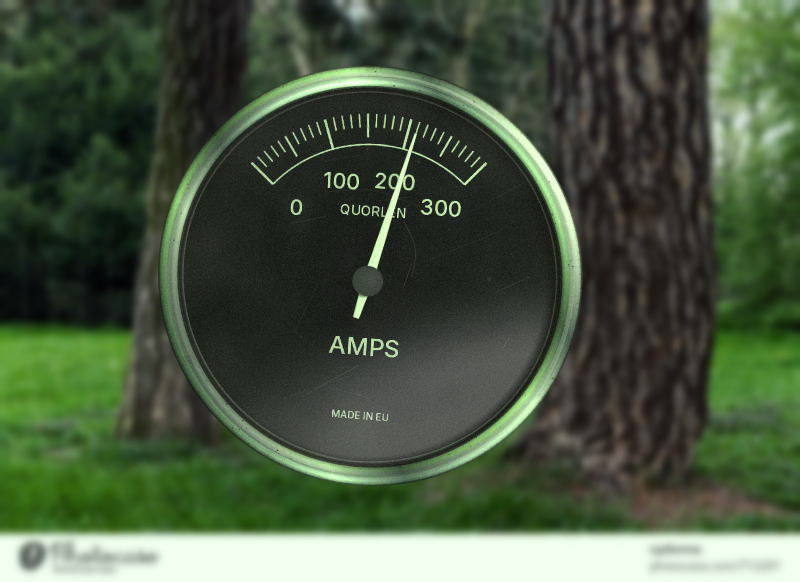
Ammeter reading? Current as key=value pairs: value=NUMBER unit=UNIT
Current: value=210 unit=A
